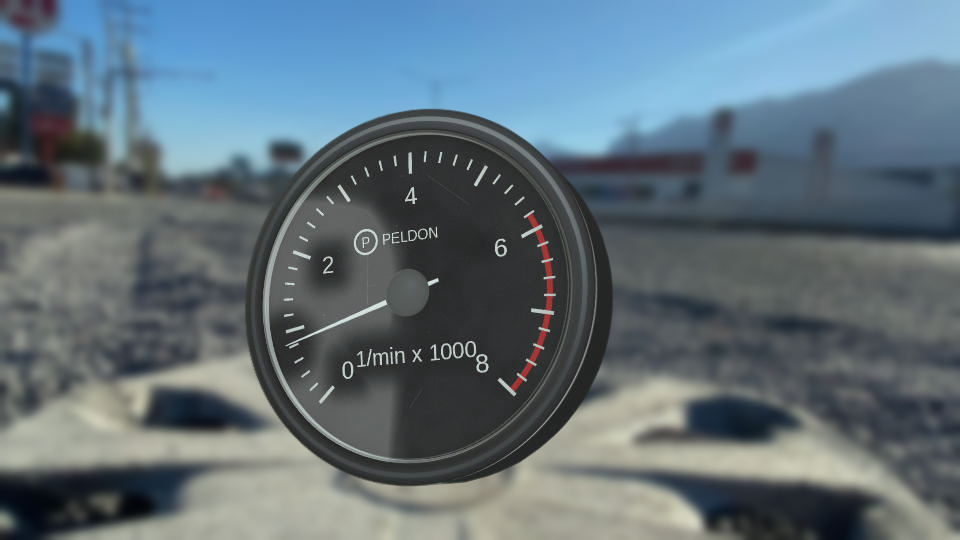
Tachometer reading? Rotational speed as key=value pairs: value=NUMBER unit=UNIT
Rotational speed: value=800 unit=rpm
